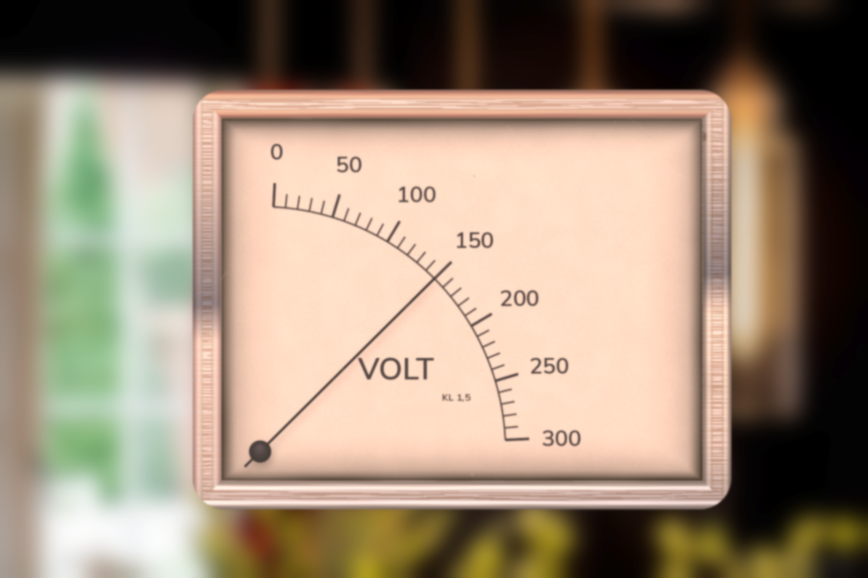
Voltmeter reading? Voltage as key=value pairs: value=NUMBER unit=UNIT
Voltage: value=150 unit=V
